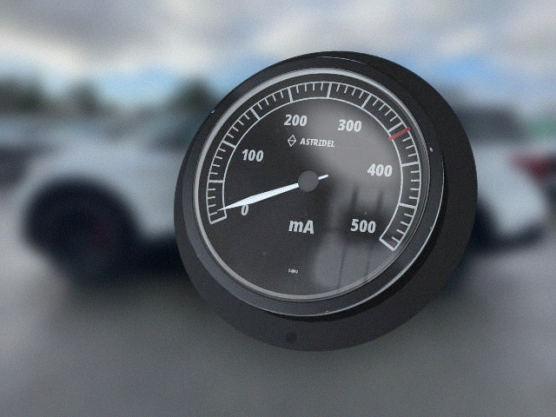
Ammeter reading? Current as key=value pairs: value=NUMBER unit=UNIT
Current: value=10 unit=mA
